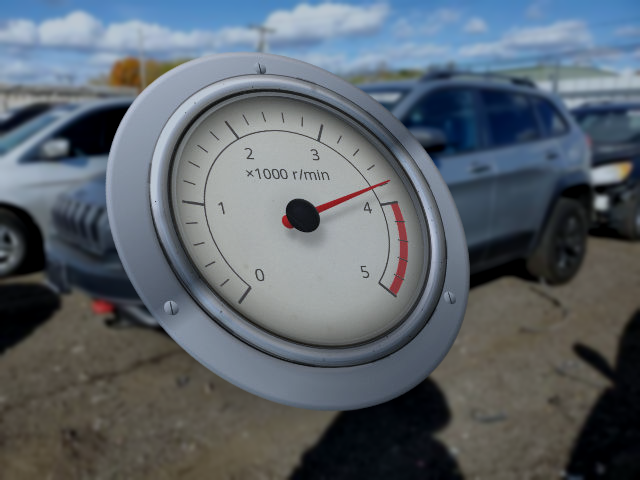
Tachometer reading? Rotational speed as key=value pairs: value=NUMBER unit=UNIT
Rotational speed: value=3800 unit=rpm
